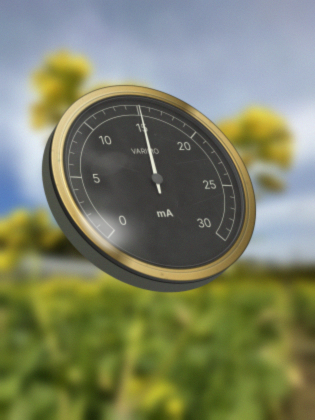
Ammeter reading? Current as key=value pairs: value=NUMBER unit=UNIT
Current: value=15 unit=mA
